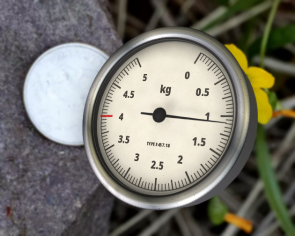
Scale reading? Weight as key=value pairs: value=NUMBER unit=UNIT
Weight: value=1.1 unit=kg
